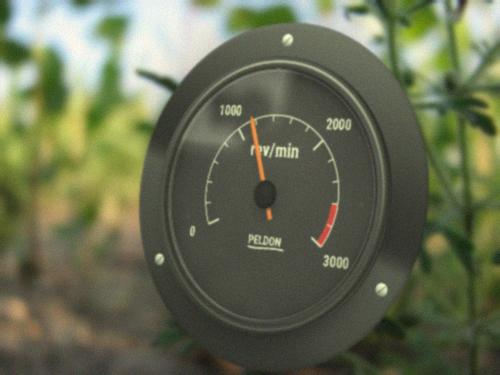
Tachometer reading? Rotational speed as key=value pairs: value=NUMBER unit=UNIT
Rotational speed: value=1200 unit=rpm
